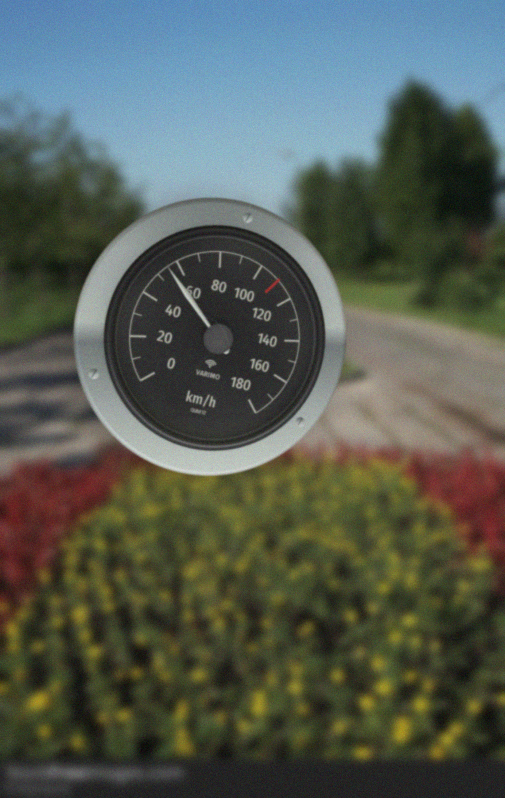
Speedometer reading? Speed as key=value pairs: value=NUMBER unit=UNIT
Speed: value=55 unit=km/h
